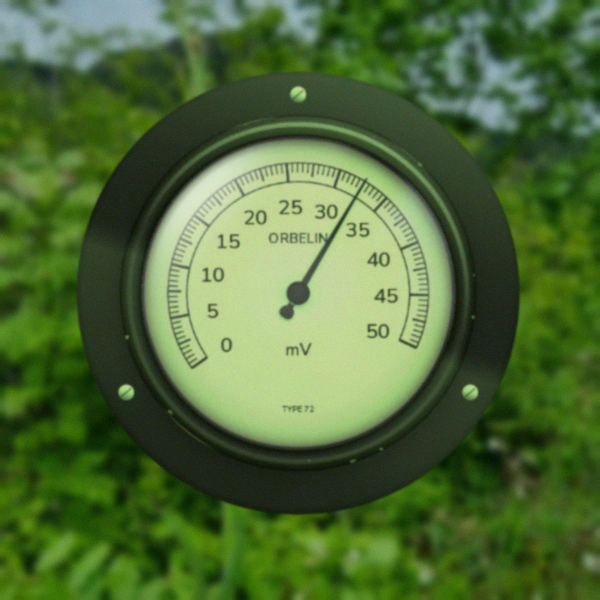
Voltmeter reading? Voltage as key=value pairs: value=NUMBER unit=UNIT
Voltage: value=32.5 unit=mV
